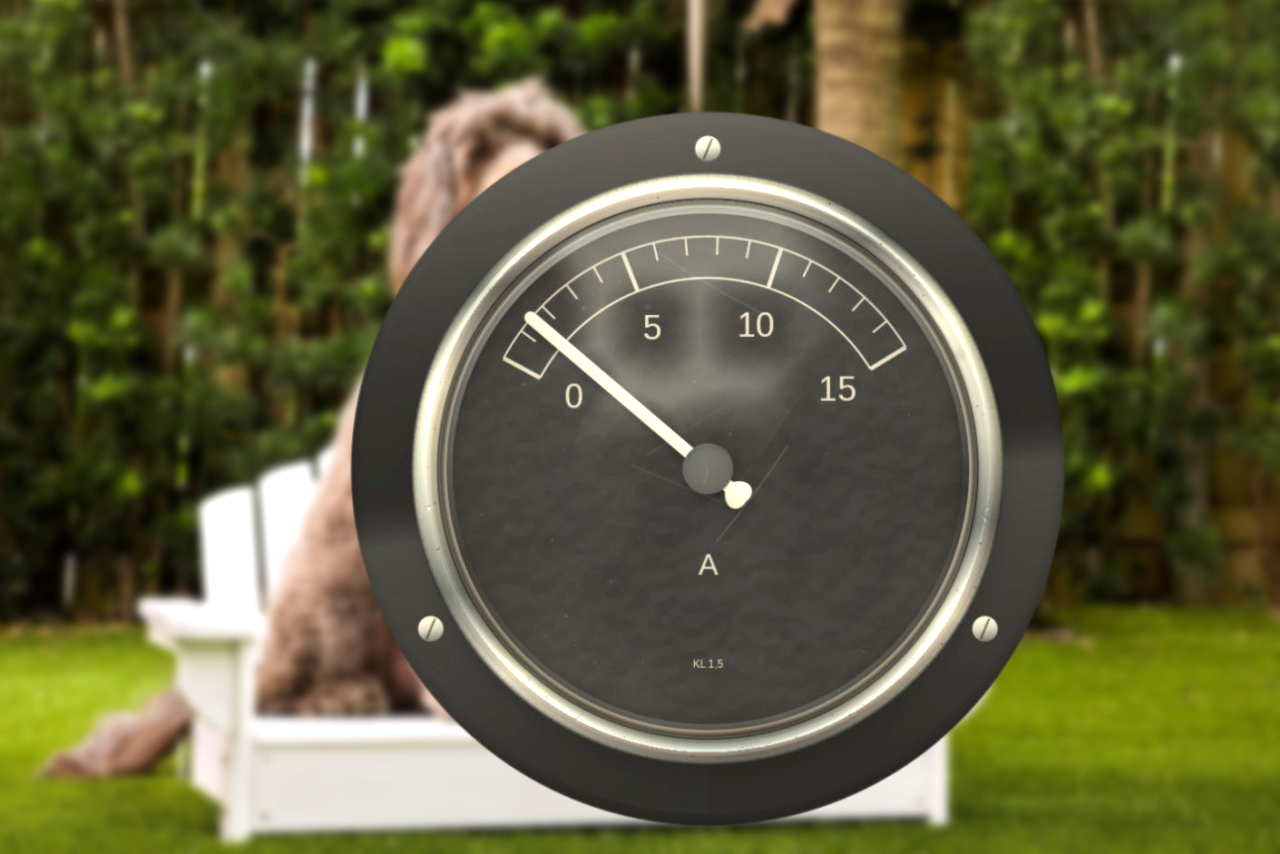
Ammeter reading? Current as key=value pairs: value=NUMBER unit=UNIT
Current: value=1.5 unit=A
